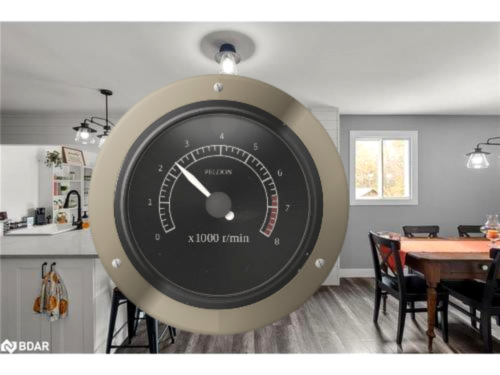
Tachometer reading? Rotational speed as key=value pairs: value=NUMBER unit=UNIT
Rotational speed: value=2400 unit=rpm
